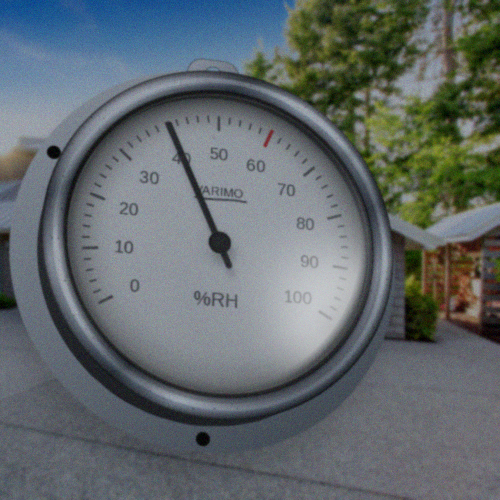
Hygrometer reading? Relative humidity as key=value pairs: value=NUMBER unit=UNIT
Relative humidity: value=40 unit=%
